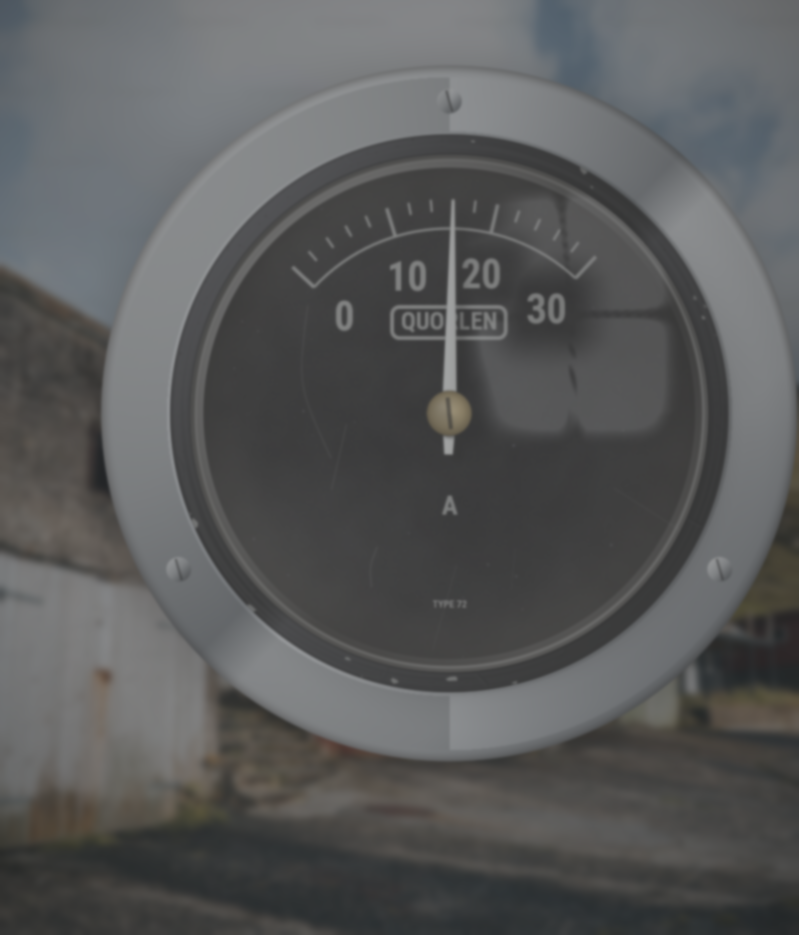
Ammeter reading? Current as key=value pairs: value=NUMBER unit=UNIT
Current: value=16 unit=A
